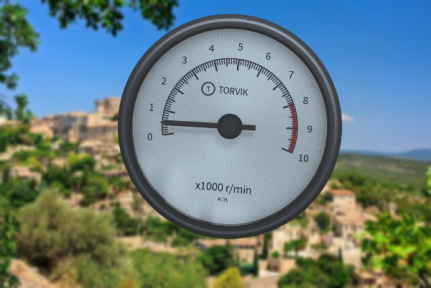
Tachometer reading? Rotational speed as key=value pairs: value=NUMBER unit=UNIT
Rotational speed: value=500 unit=rpm
